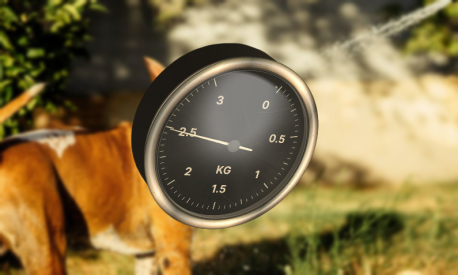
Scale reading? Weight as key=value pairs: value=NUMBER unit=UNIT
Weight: value=2.5 unit=kg
